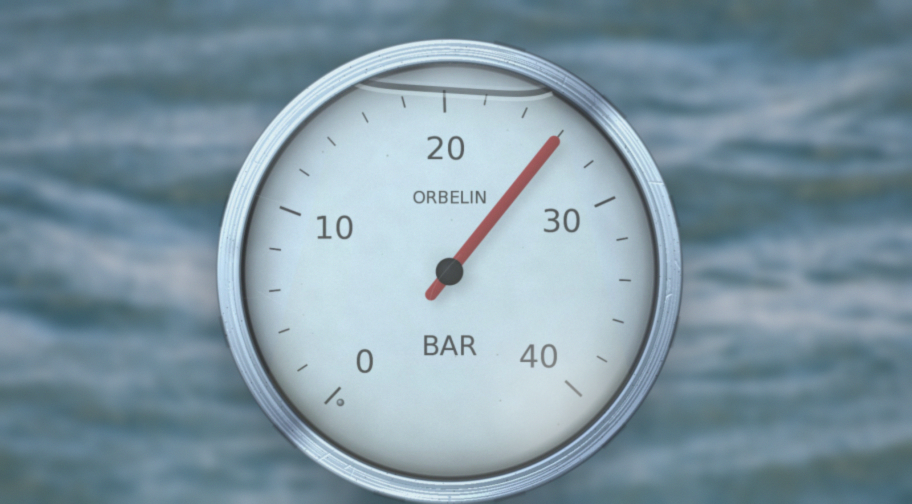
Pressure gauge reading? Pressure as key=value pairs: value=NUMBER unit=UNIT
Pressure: value=26 unit=bar
